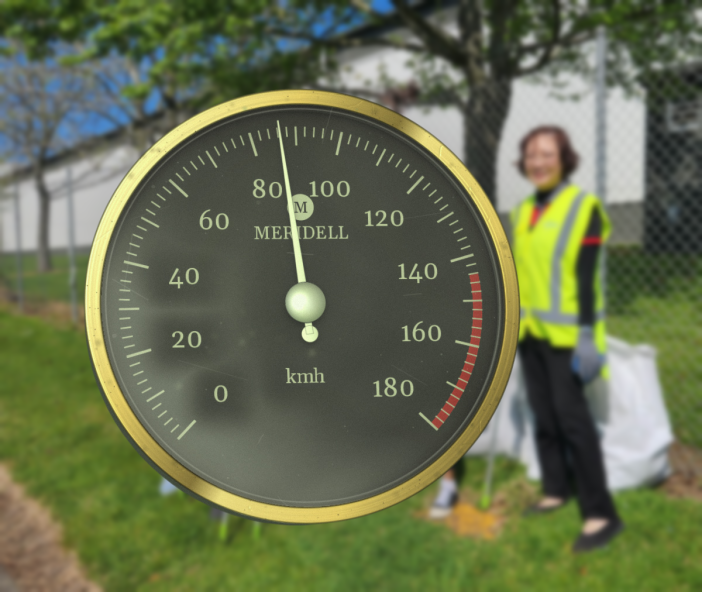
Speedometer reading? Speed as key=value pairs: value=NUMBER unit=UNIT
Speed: value=86 unit=km/h
